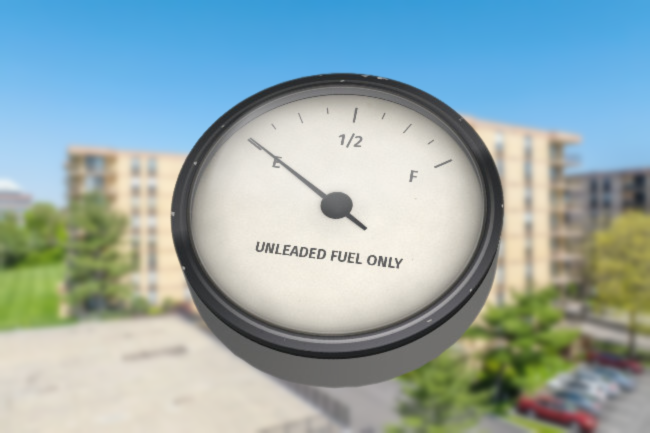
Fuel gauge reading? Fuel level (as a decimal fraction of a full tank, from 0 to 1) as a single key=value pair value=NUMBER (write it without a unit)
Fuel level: value=0
